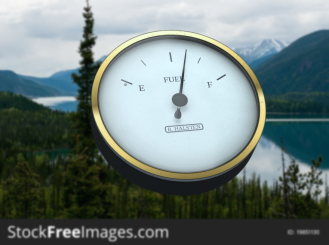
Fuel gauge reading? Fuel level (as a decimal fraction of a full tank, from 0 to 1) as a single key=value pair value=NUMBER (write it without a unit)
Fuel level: value=0.625
